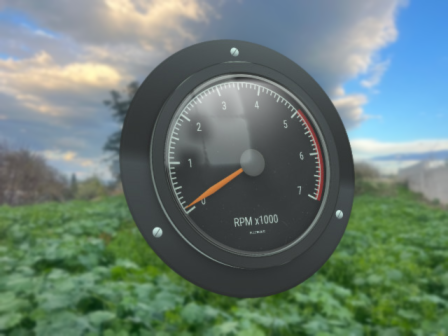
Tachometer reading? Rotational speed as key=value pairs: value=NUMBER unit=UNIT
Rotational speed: value=100 unit=rpm
